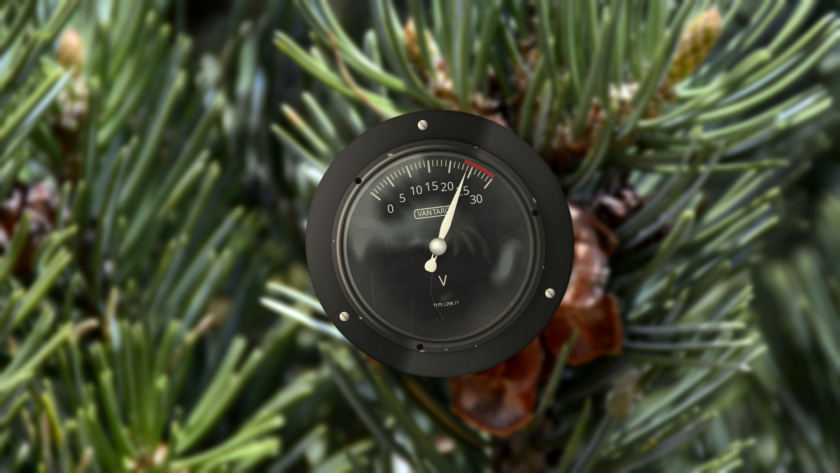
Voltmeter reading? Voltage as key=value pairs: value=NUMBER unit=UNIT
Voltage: value=24 unit=V
